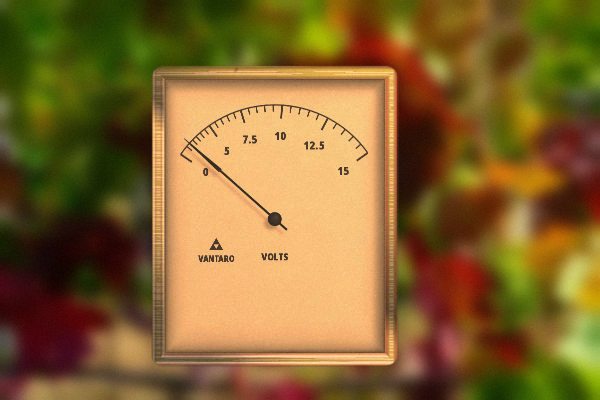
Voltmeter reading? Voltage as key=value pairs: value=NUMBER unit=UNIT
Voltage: value=2.5 unit=V
